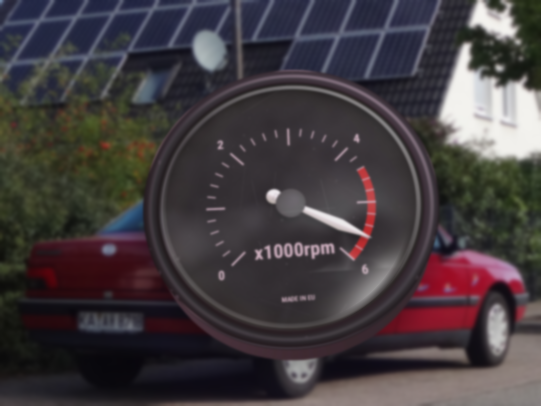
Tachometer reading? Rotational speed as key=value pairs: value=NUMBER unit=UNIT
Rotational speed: value=5600 unit=rpm
